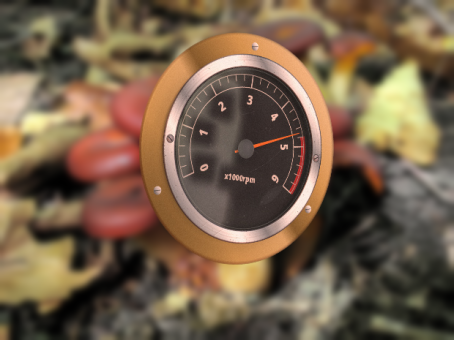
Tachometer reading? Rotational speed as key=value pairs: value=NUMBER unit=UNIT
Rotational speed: value=4700 unit=rpm
